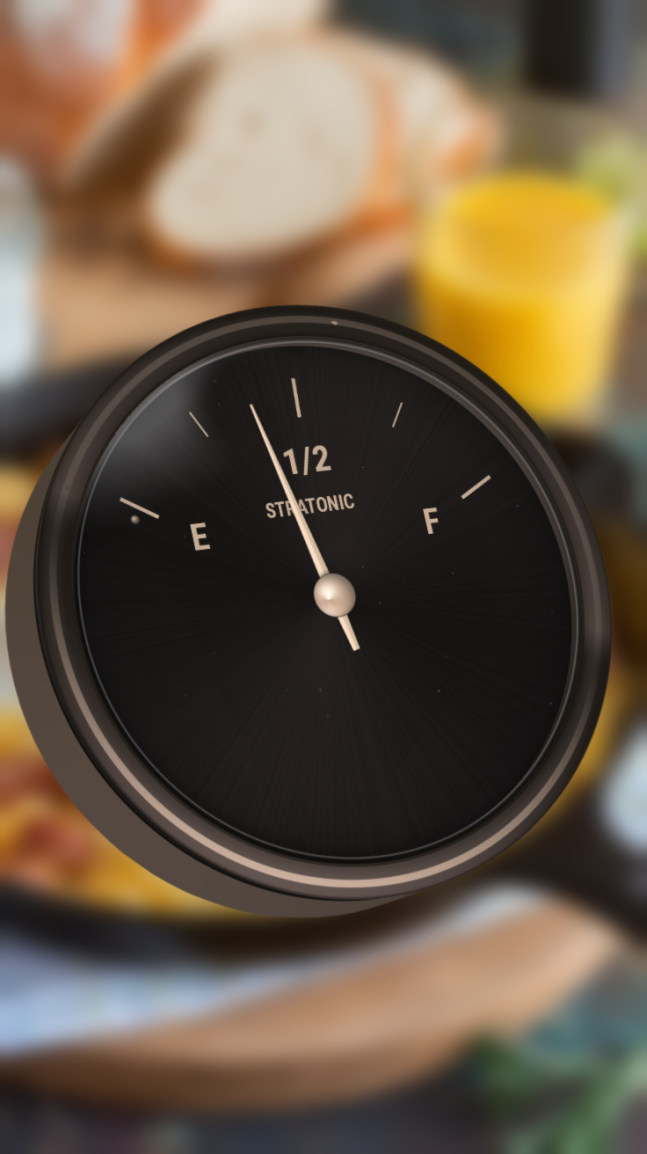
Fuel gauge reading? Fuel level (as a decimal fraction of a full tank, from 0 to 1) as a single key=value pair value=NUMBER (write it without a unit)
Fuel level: value=0.375
